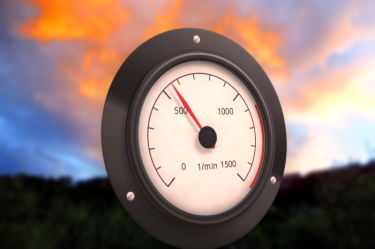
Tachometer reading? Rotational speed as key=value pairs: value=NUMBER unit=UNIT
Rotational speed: value=550 unit=rpm
